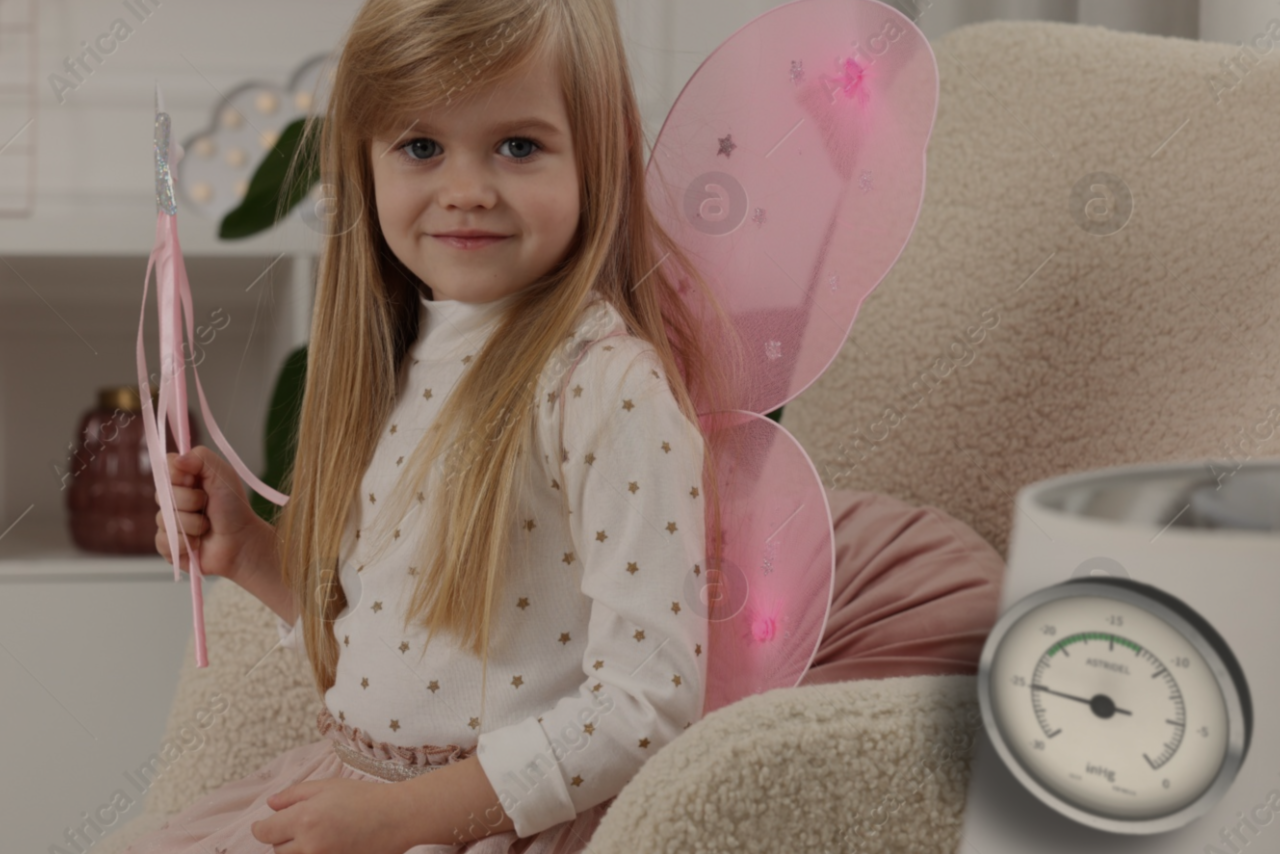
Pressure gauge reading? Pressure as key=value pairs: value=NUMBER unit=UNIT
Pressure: value=-25 unit=inHg
